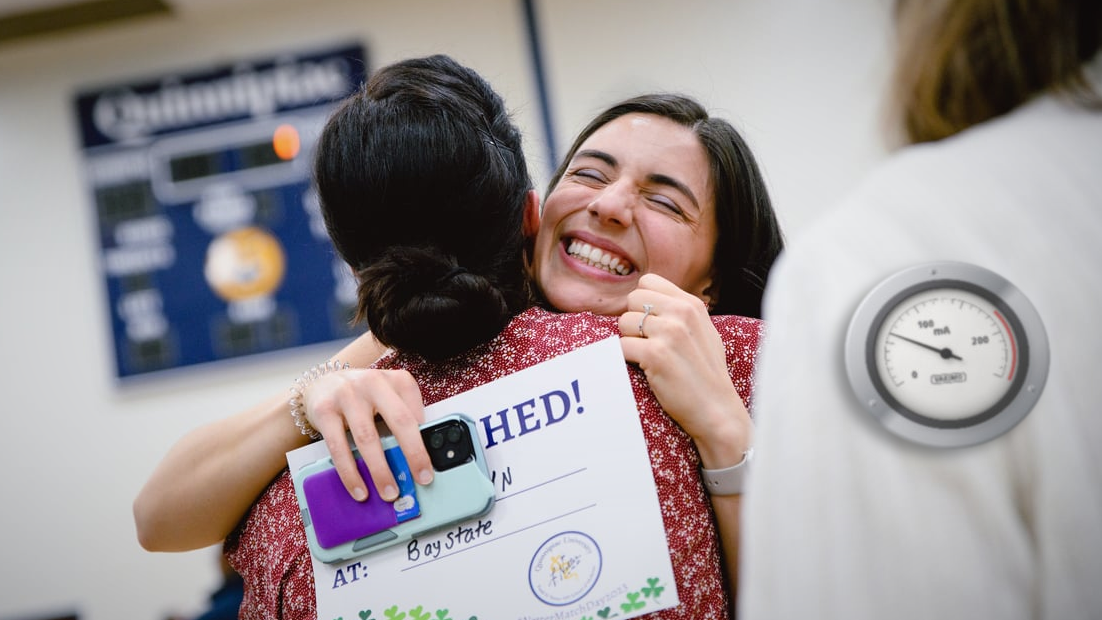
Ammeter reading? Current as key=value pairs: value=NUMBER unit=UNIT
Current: value=60 unit=mA
